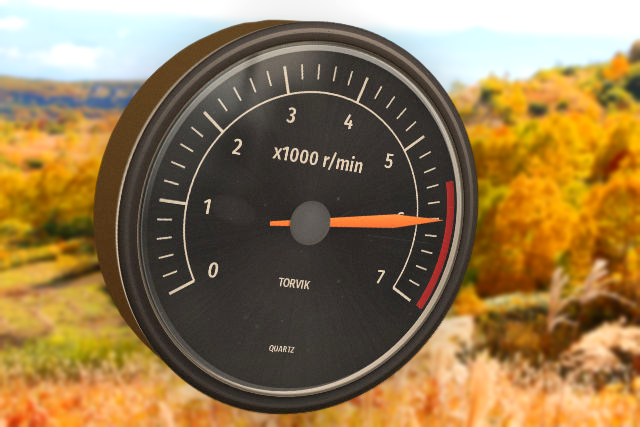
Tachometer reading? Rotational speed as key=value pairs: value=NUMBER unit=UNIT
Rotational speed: value=6000 unit=rpm
